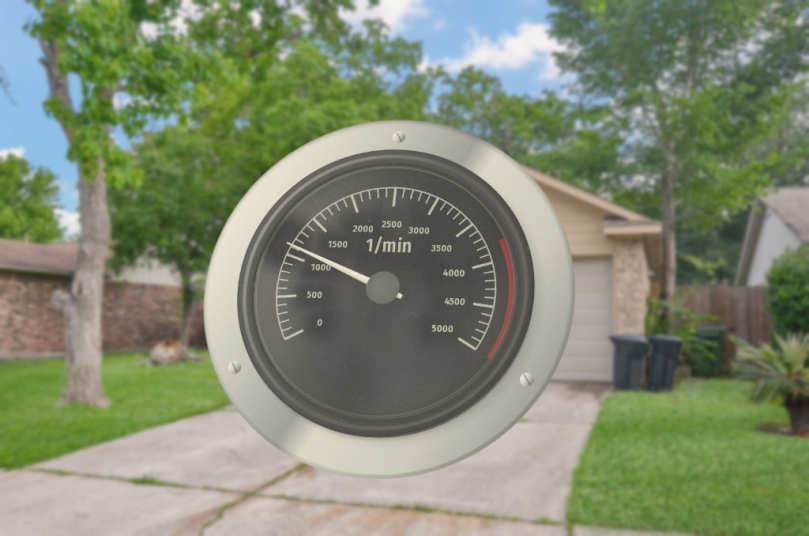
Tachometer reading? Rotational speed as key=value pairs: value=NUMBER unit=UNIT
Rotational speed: value=1100 unit=rpm
